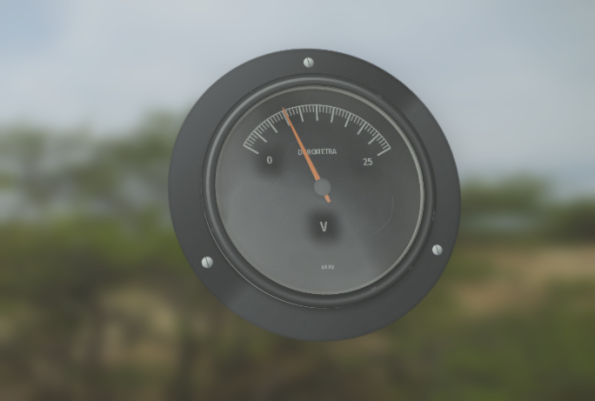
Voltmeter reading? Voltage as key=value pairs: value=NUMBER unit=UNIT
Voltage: value=7.5 unit=V
